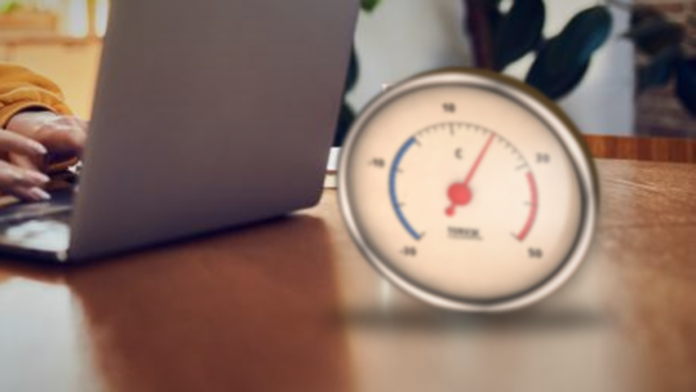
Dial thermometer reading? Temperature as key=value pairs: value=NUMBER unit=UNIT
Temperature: value=20 unit=°C
